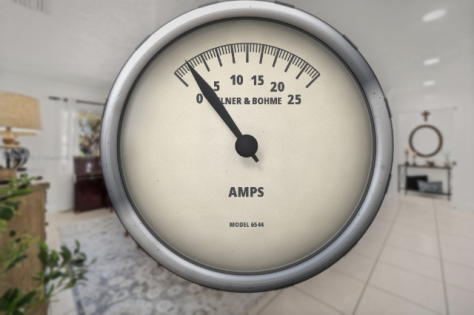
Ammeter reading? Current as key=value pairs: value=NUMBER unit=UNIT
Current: value=2.5 unit=A
